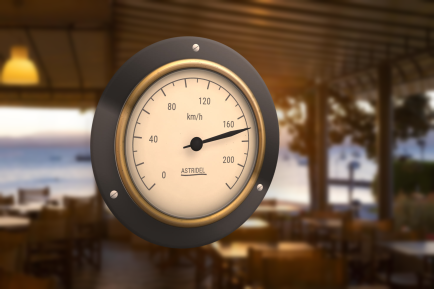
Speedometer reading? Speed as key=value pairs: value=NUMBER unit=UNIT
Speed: value=170 unit=km/h
